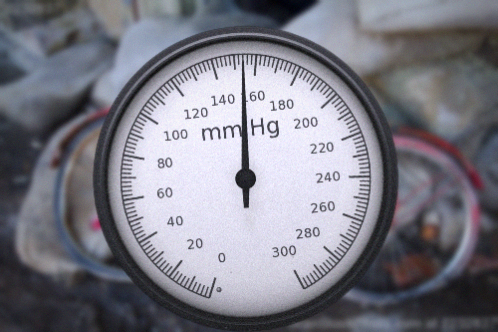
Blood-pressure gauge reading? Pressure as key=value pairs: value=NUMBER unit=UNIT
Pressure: value=154 unit=mmHg
